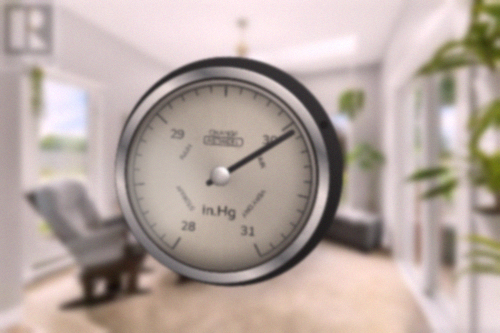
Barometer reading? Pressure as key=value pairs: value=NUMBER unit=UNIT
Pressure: value=30.05 unit=inHg
